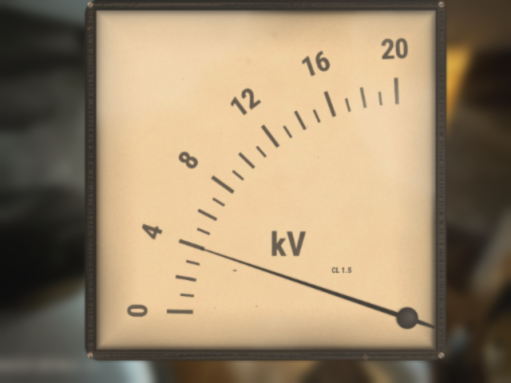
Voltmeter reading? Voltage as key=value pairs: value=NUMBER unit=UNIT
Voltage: value=4 unit=kV
